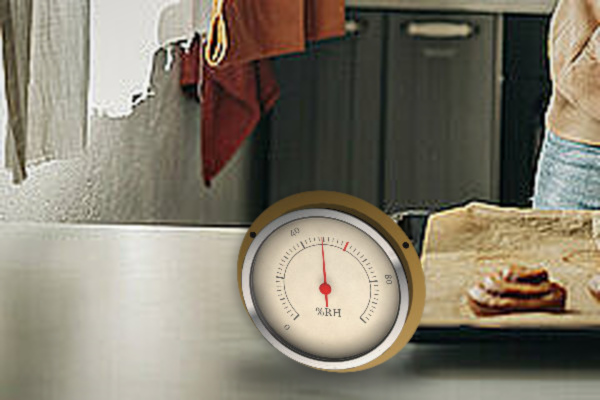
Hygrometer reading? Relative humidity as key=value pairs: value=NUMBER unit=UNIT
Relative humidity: value=50 unit=%
